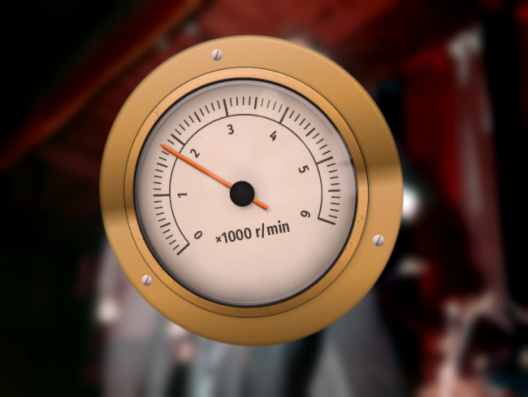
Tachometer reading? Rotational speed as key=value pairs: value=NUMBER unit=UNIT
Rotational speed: value=1800 unit=rpm
